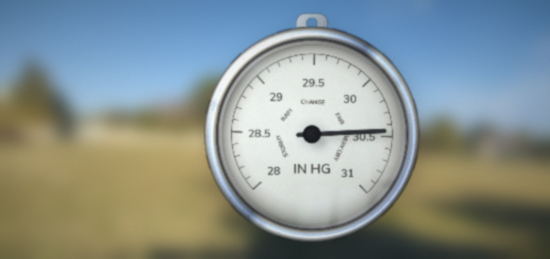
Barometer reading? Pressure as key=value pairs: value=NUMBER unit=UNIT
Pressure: value=30.45 unit=inHg
